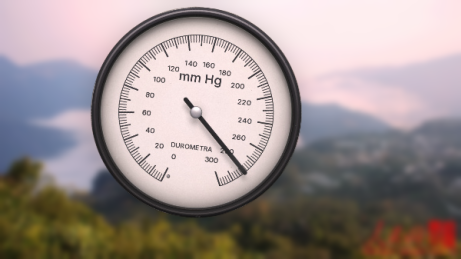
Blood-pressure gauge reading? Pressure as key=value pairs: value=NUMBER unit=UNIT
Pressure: value=280 unit=mmHg
